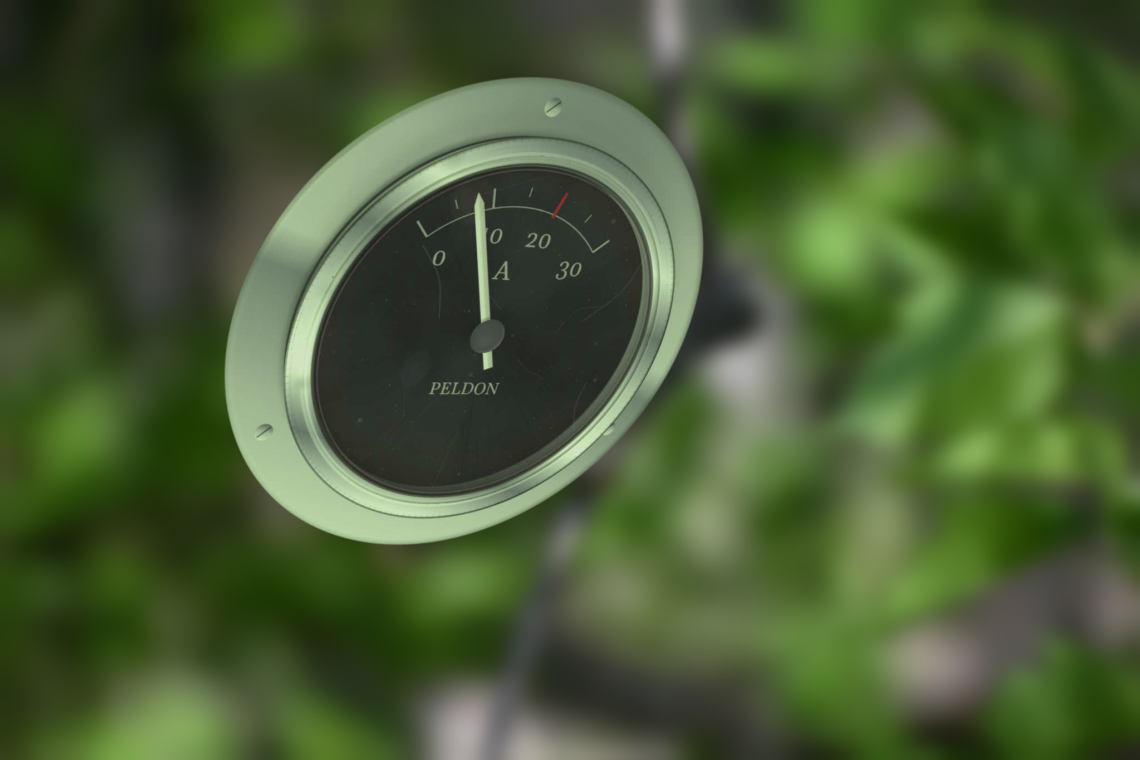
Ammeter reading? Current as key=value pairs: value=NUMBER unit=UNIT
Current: value=7.5 unit=A
